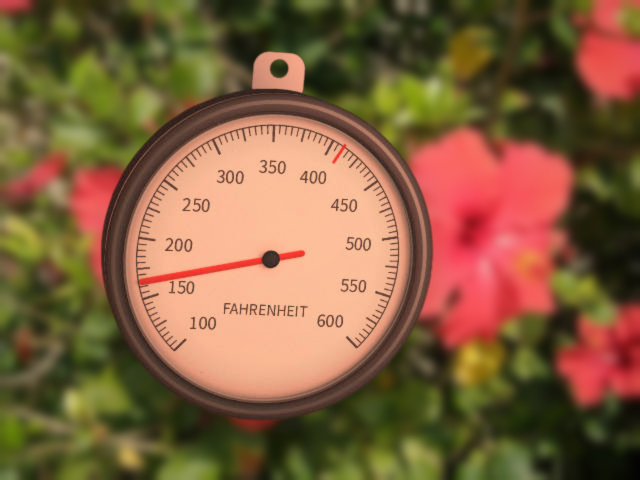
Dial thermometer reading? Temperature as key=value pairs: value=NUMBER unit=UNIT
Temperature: value=165 unit=°F
